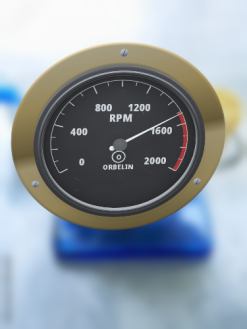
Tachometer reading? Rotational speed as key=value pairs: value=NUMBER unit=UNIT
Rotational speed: value=1500 unit=rpm
